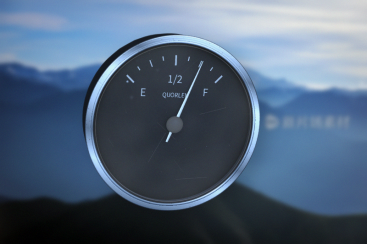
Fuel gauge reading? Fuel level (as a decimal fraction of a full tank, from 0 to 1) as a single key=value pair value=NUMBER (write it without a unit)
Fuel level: value=0.75
